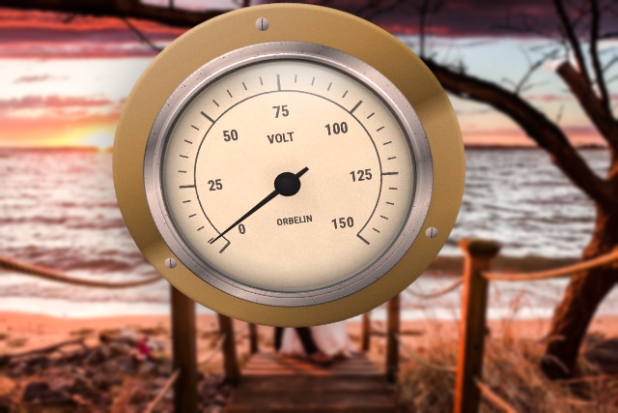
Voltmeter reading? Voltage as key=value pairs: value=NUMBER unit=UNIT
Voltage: value=5 unit=V
